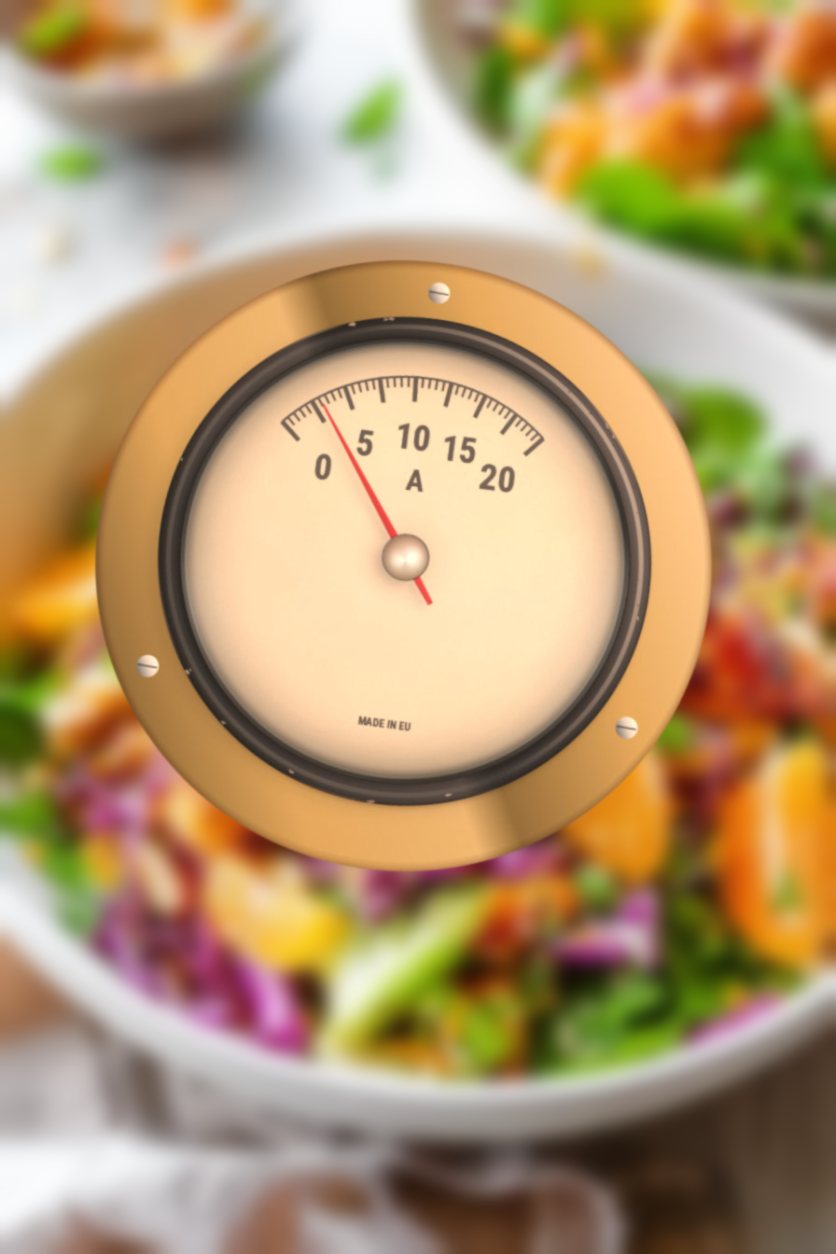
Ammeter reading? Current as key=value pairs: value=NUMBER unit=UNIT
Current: value=3 unit=A
